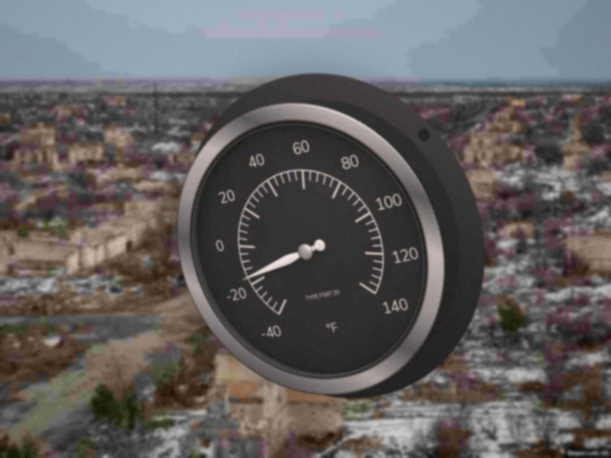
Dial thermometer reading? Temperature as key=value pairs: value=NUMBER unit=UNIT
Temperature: value=-16 unit=°F
